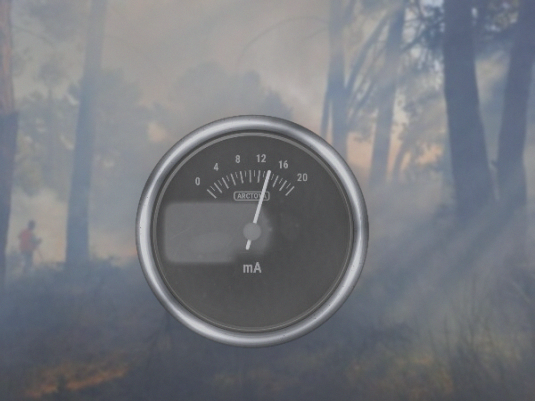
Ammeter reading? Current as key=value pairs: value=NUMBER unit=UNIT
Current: value=14 unit=mA
